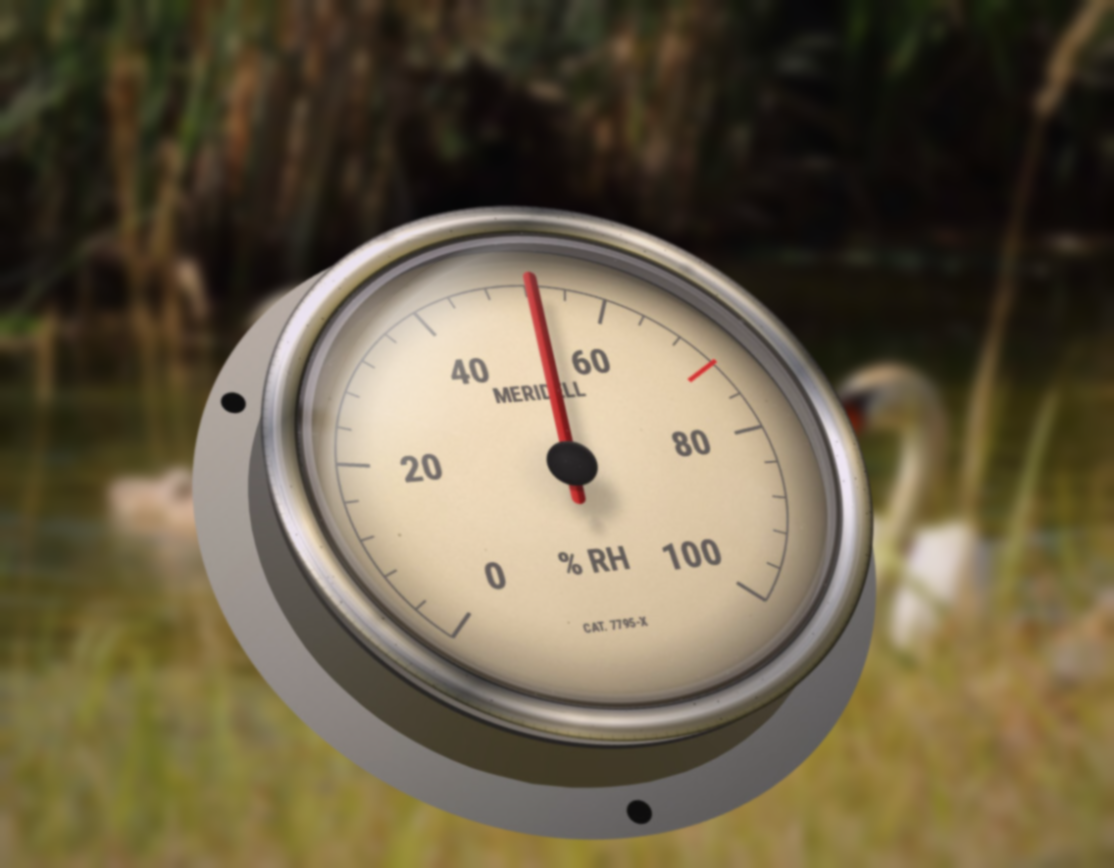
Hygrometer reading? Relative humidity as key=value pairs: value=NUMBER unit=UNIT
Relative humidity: value=52 unit=%
